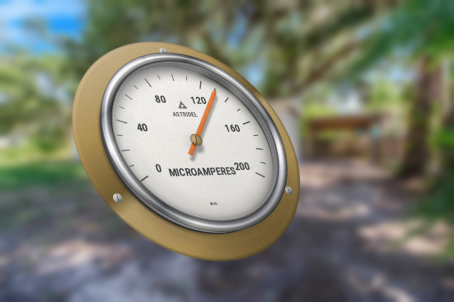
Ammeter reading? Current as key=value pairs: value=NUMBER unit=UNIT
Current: value=130 unit=µA
